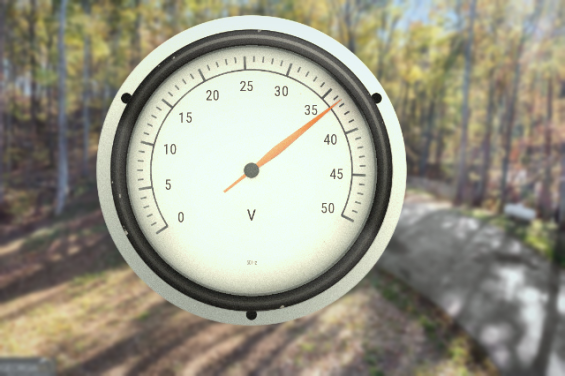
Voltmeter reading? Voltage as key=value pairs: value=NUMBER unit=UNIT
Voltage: value=36.5 unit=V
